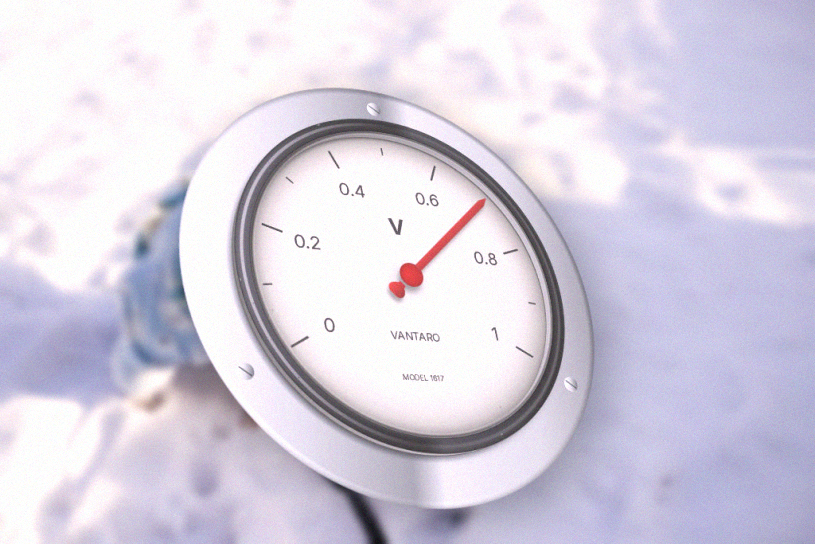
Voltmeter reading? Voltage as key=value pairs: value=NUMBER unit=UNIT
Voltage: value=0.7 unit=V
